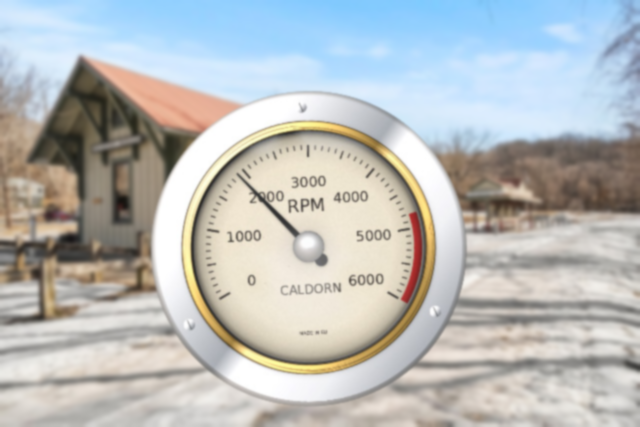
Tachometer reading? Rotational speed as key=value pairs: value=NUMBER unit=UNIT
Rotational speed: value=1900 unit=rpm
